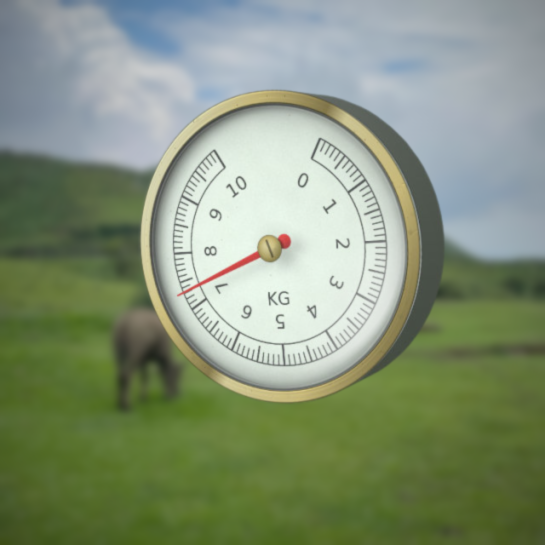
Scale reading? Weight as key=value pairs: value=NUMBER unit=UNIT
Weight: value=7.3 unit=kg
